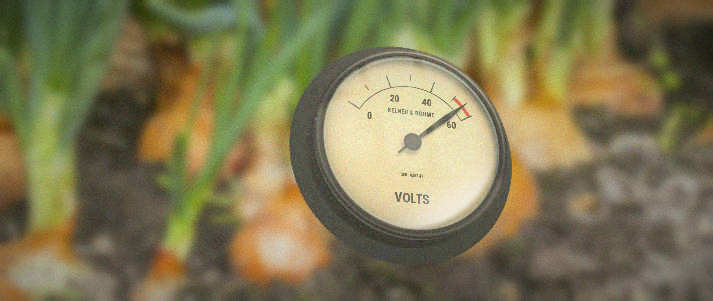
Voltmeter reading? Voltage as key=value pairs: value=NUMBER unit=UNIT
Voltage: value=55 unit=V
